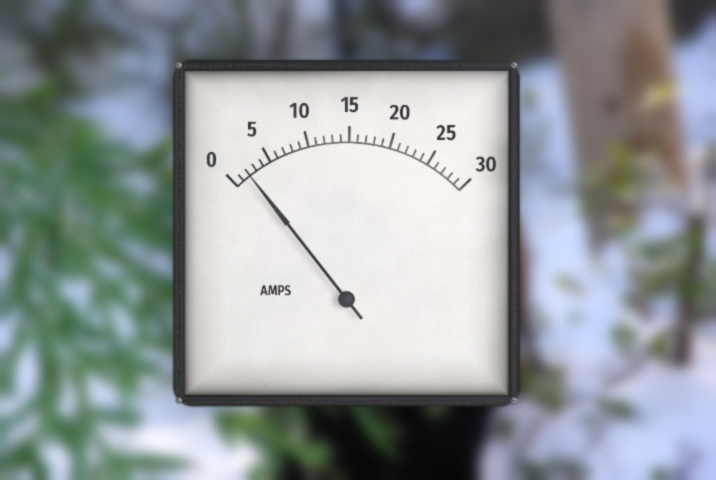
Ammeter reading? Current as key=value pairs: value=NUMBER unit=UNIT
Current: value=2 unit=A
